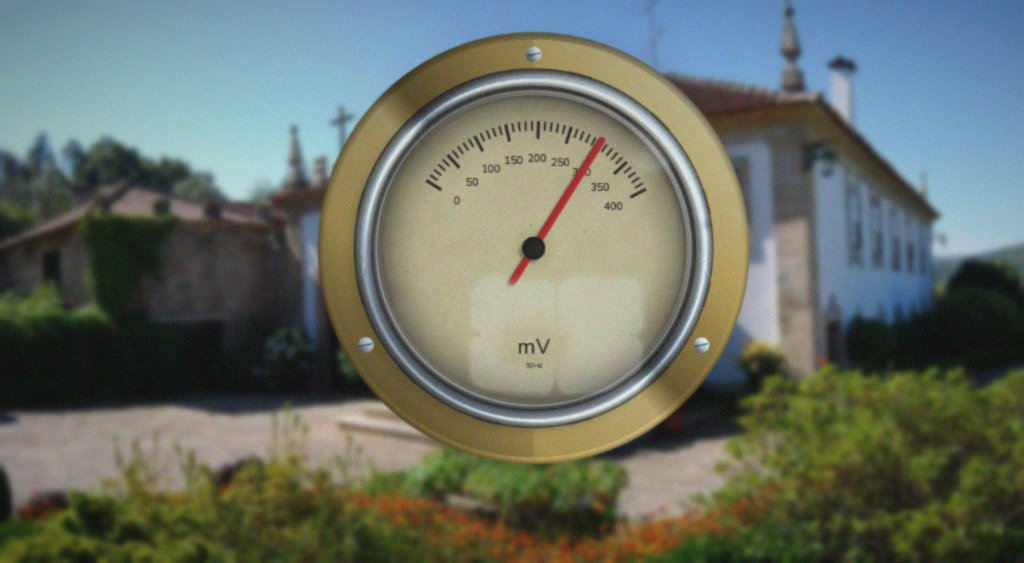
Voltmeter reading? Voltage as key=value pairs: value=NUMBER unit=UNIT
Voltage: value=300 unit=mV
